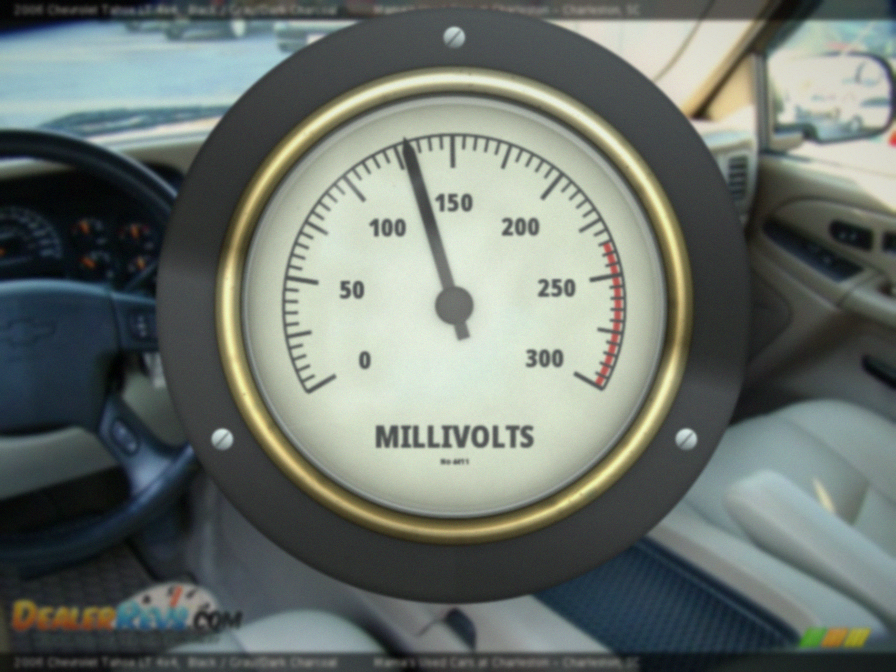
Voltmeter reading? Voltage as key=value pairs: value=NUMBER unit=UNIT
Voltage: value=130 unit=mV
